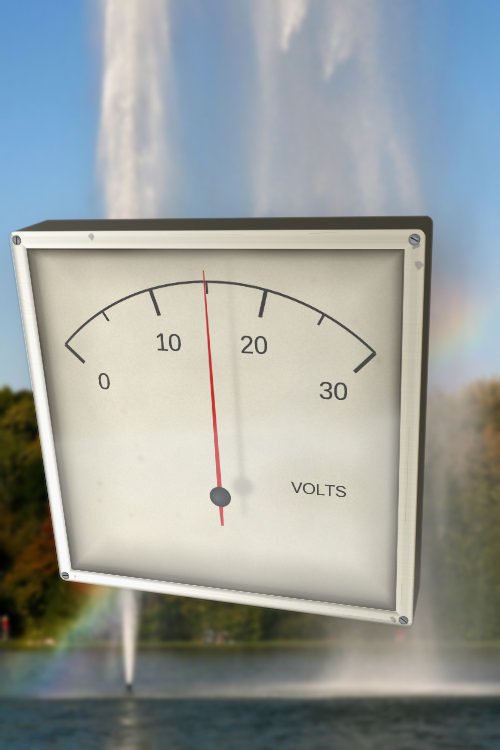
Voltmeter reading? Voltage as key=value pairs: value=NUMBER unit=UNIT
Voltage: value=15 unit=V
